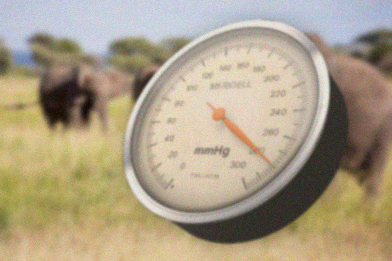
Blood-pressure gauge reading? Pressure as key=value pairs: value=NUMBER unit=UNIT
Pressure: value=280 unit=mmHg
